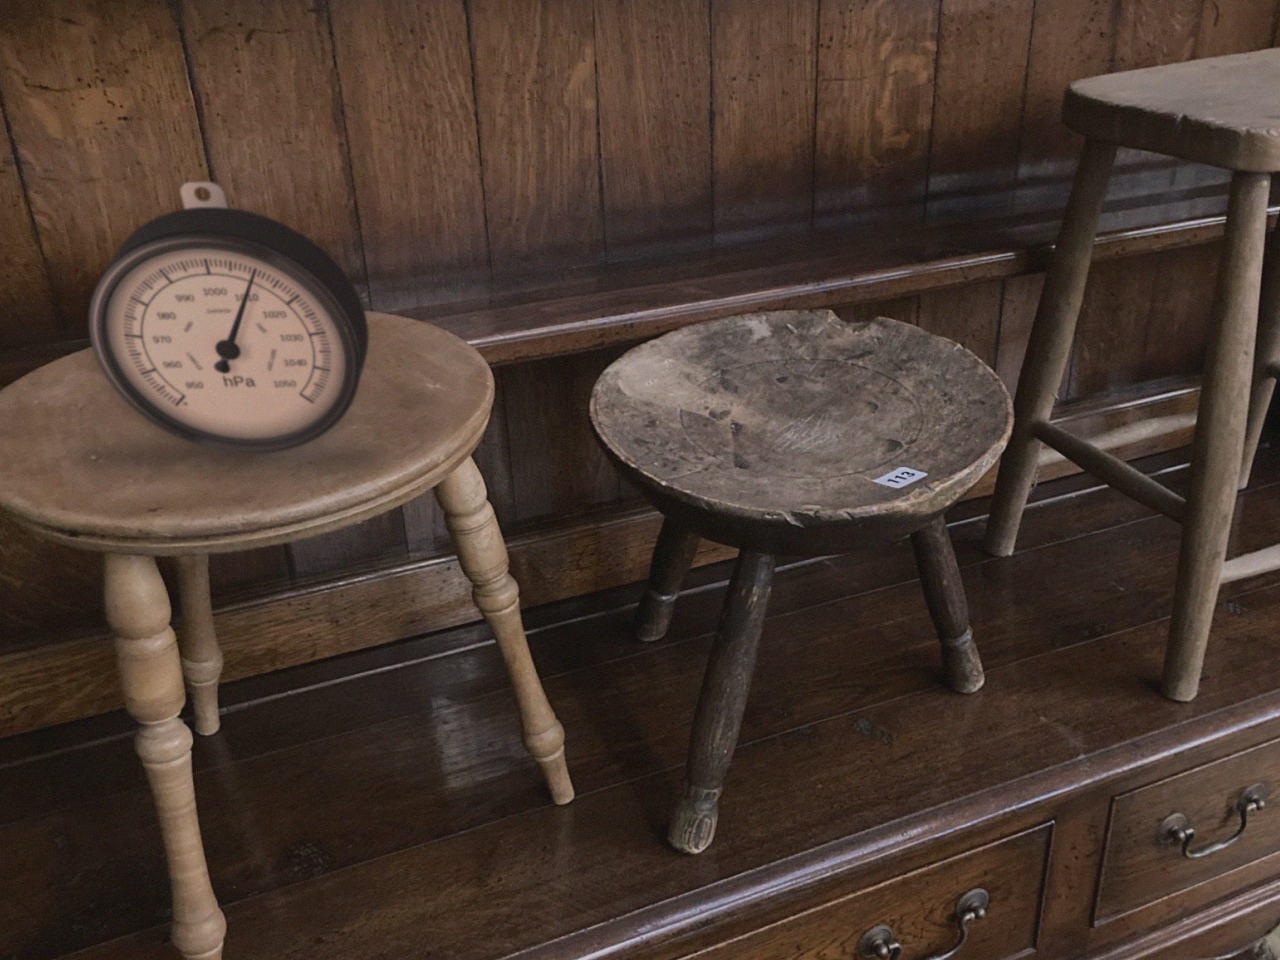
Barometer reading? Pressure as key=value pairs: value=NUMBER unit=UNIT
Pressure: value=1010 unit=hPa
